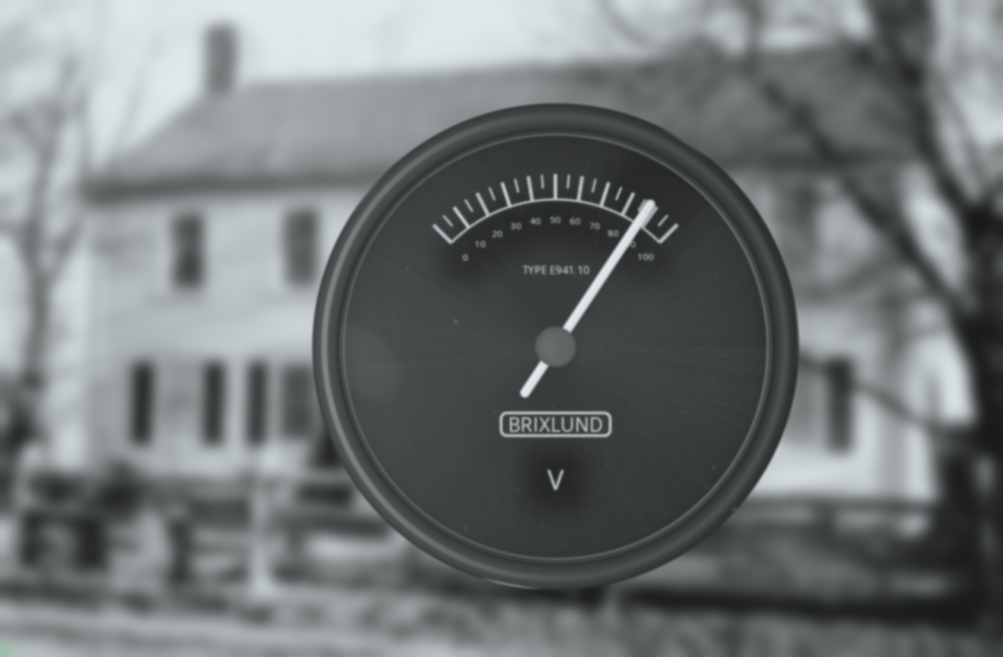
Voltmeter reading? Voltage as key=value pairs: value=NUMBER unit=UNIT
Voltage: value=87.5 unit=V
